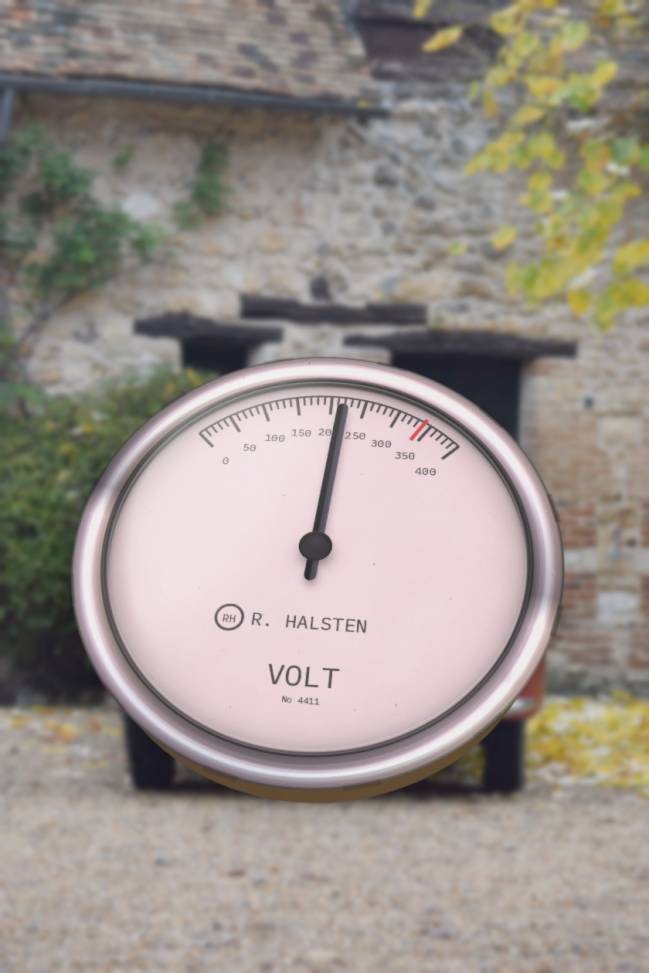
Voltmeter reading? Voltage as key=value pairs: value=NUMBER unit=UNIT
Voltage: value=220 unit=V
